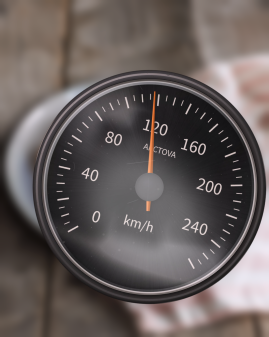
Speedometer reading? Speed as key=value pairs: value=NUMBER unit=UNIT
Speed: value=117.5 unit=km/h
